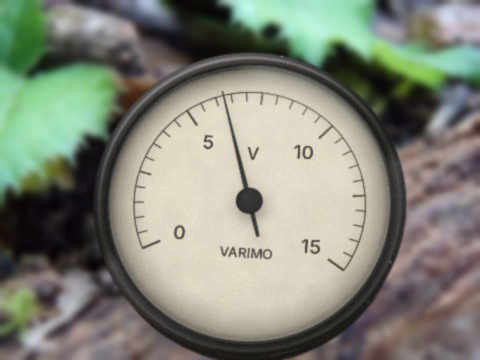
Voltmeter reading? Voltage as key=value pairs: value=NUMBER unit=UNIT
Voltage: value=6.25 unit=V
